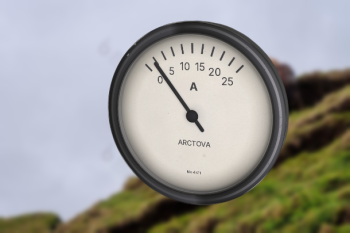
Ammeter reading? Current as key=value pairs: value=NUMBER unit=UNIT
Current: value=2.5 unit=A
